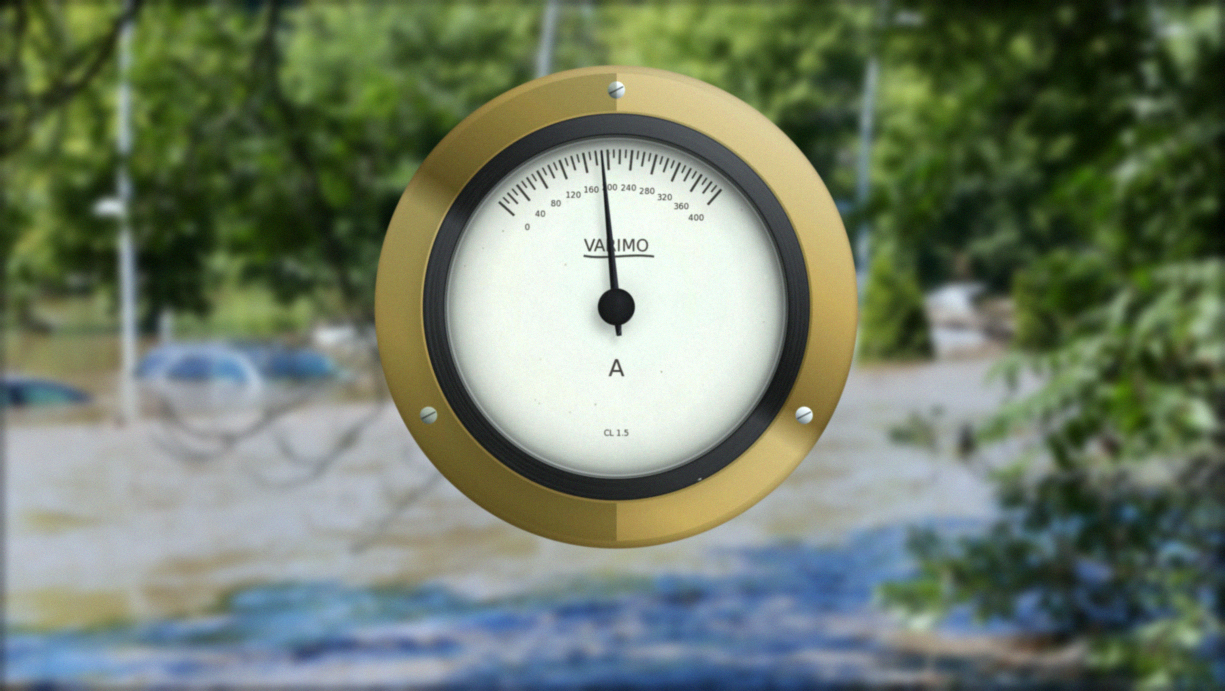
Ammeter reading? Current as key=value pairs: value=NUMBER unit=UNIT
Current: value=190 unit=A
